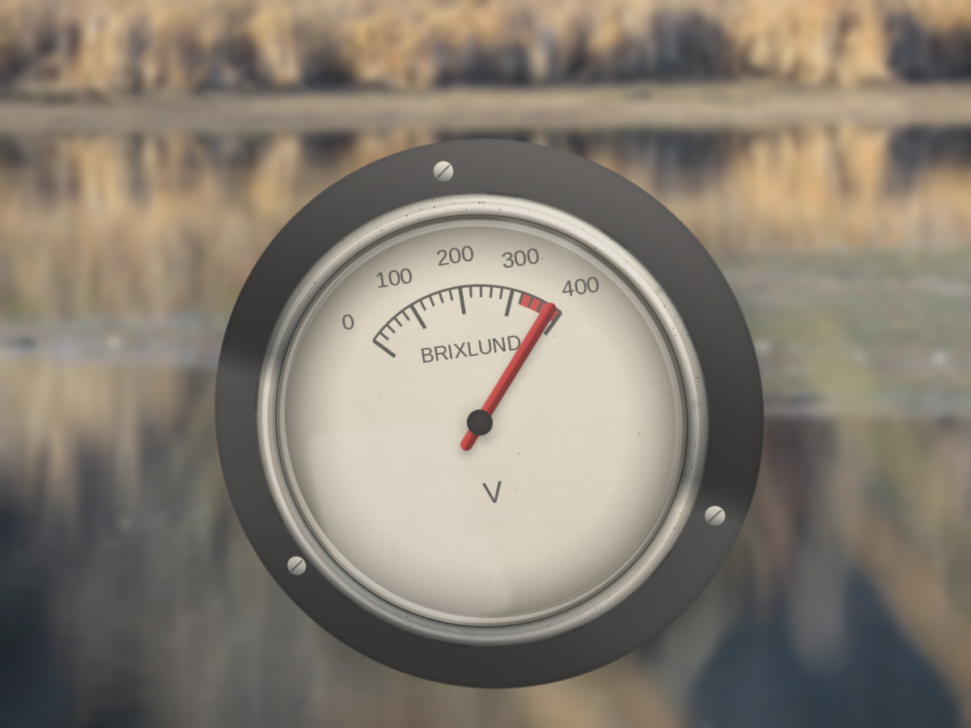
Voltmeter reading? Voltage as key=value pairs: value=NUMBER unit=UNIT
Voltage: value=380 unit=V
